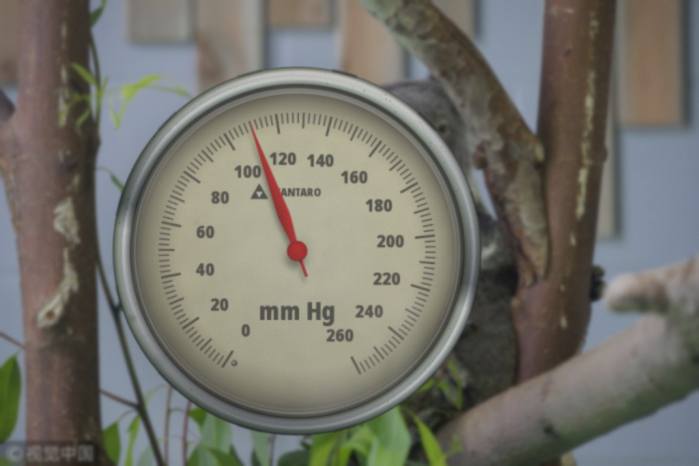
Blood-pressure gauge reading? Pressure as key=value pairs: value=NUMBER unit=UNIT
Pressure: value=110 unit=mmHg
